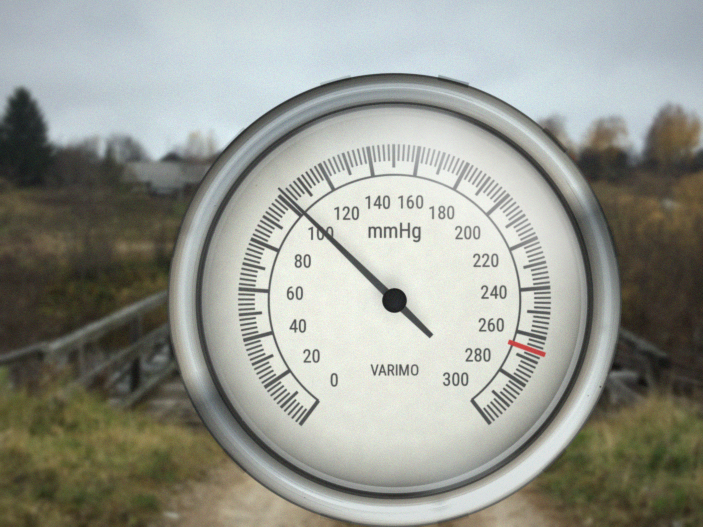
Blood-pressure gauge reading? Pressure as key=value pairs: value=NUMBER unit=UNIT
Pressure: value=102 unit=mmHg
